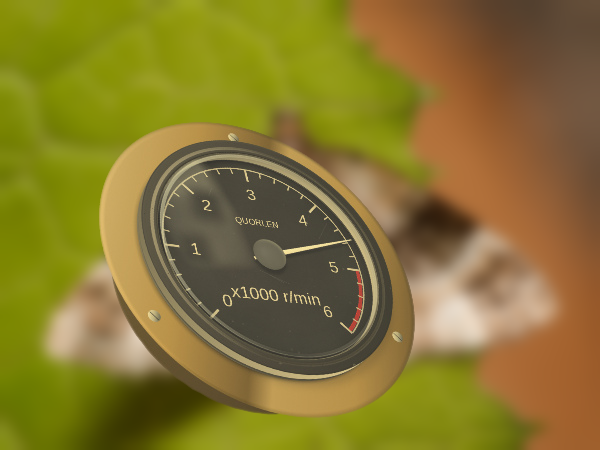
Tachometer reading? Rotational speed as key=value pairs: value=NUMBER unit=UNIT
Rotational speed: value=4600 unit=rpm
